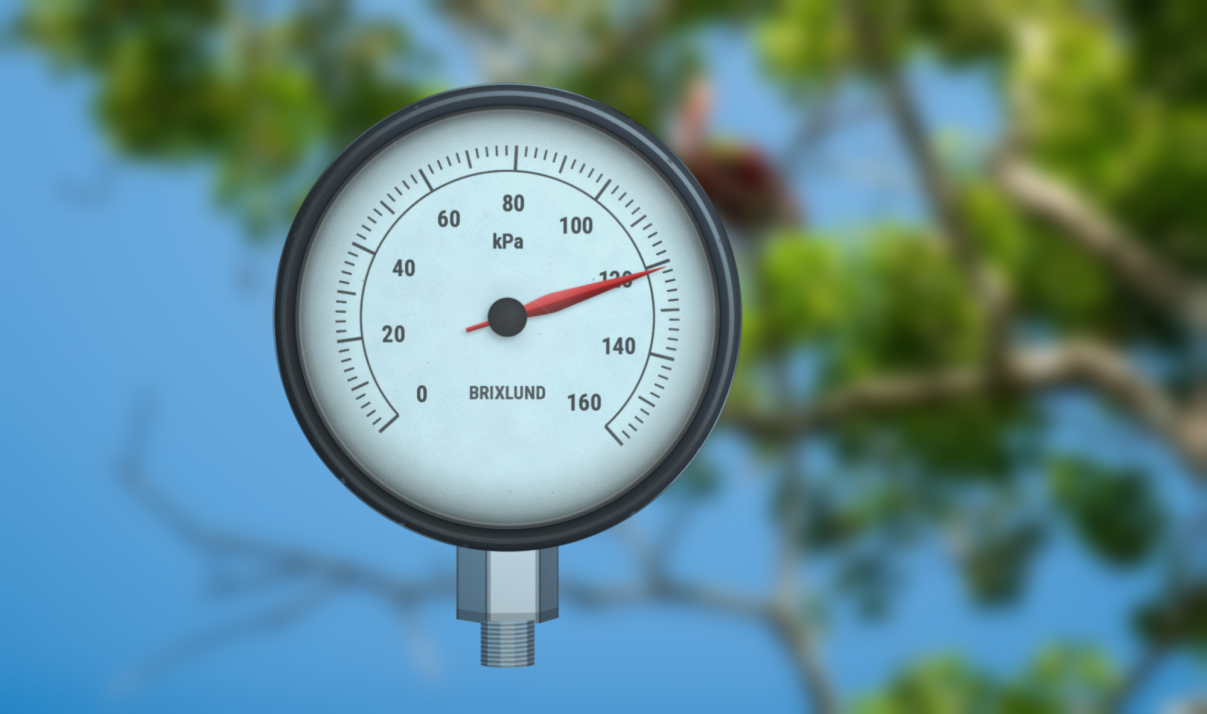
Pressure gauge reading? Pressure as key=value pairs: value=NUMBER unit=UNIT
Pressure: value=121 unit=kPa
